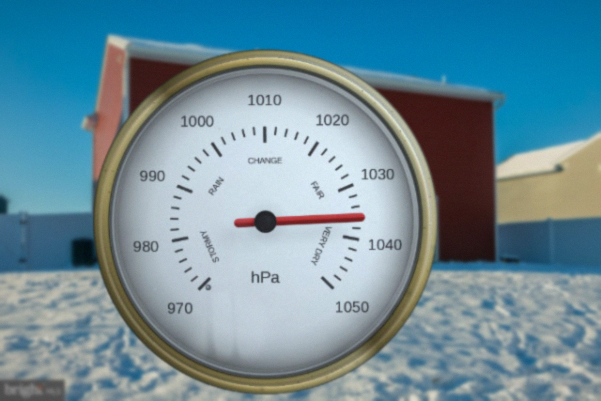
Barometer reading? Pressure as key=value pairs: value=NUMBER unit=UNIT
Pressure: value=1036 unit=hPa
